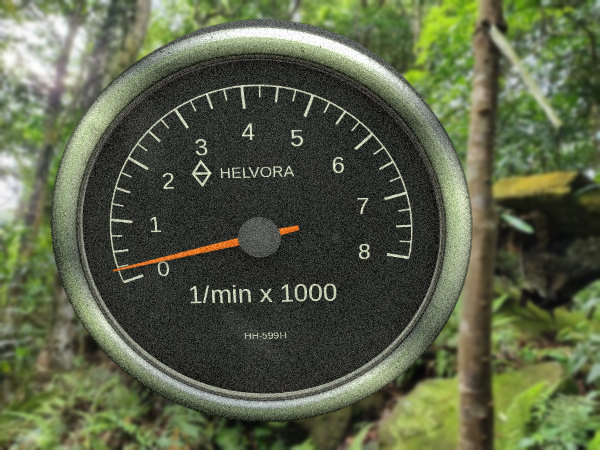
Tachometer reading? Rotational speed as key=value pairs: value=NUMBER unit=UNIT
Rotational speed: value=250 unit=rpm
